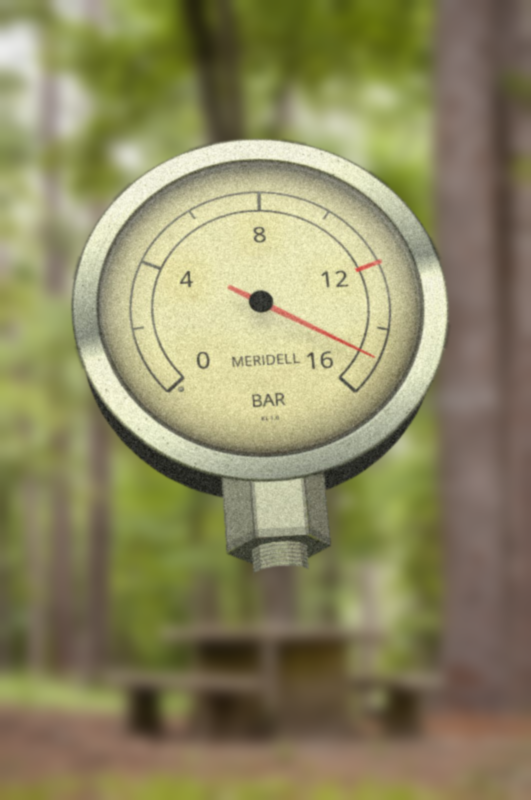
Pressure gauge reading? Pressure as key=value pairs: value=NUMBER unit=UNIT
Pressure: value=15 unit=bar
